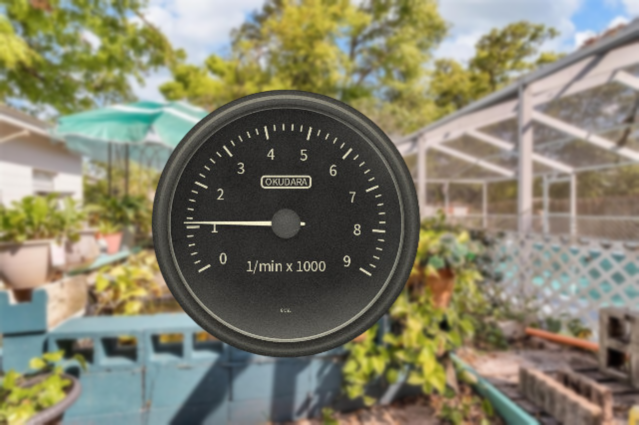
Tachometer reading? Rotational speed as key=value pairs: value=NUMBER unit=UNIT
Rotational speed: value=1100 unit=rpm
